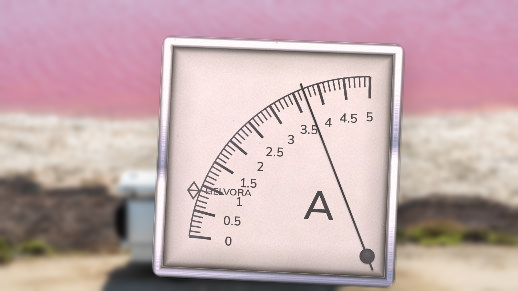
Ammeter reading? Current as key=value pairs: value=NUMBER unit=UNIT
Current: value=3.7 unit=A
